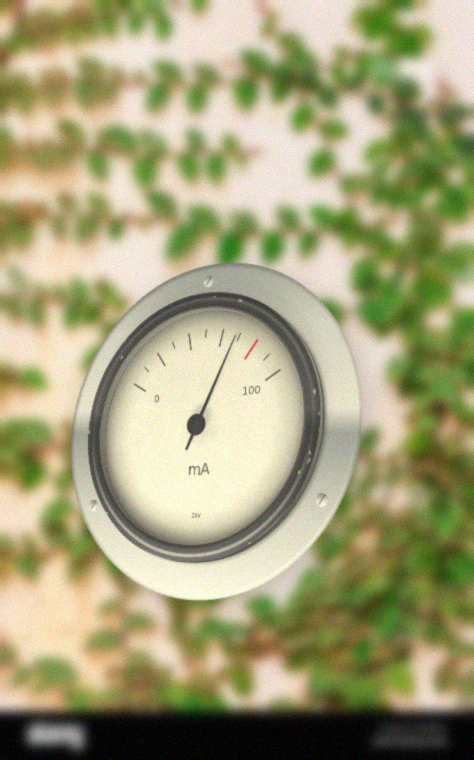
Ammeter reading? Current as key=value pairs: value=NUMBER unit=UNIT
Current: value=70 unit=mA
